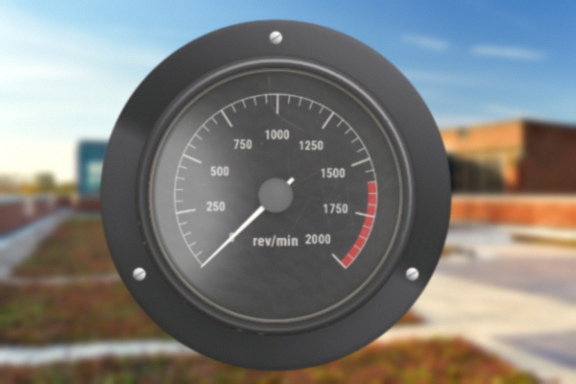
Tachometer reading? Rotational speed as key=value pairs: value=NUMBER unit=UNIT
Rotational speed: value=0 unit=rpm
